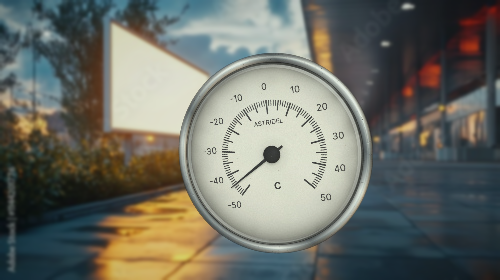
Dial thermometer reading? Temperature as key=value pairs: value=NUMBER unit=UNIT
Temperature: value=-45 unit=°C
